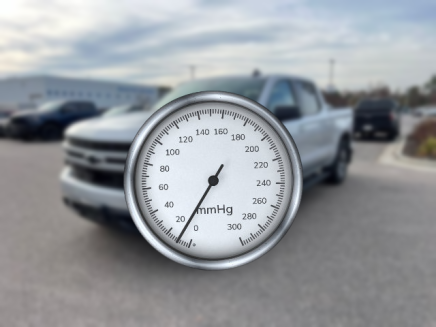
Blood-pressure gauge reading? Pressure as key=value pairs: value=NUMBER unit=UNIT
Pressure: value=10 unit=mmHg
